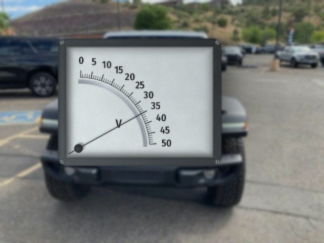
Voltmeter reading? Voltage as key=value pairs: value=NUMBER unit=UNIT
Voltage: value=35 unit=V
